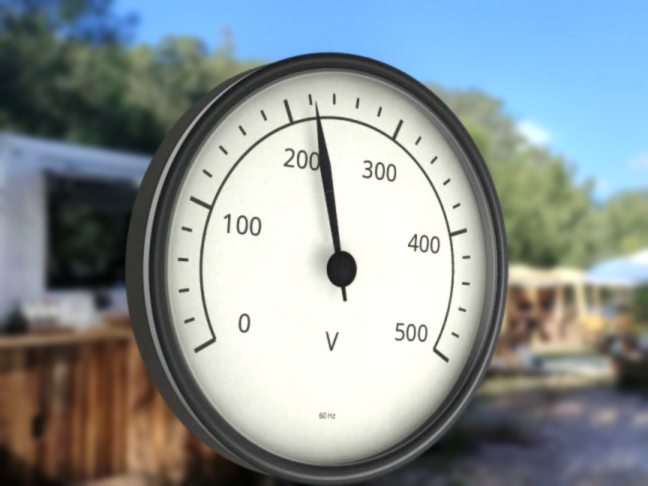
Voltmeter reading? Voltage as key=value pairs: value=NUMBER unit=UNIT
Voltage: value=220 unit=V
